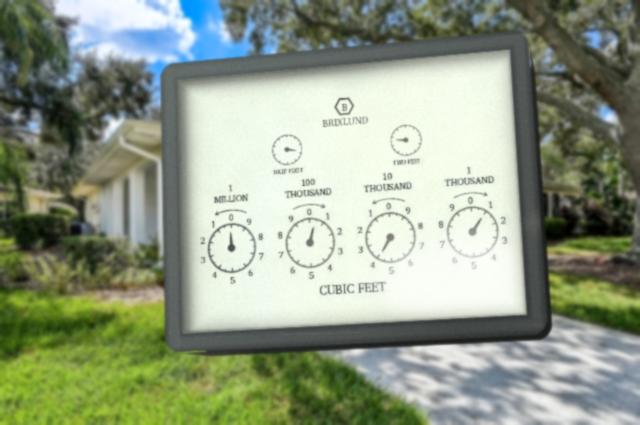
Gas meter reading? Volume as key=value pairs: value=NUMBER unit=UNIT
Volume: value=4100 unit=ft³
